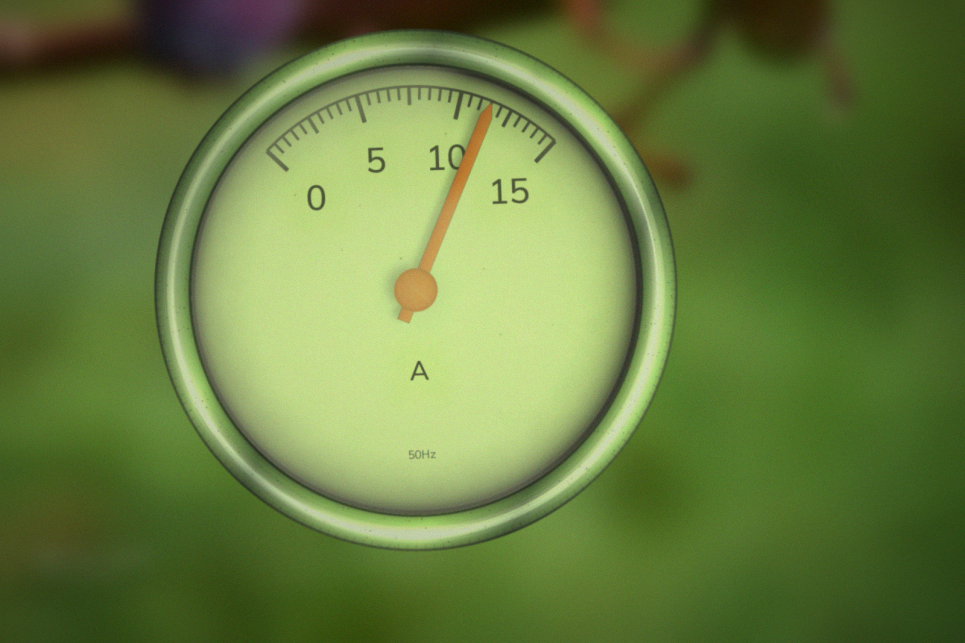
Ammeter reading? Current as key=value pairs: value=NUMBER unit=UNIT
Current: value=11.5 unit=A
